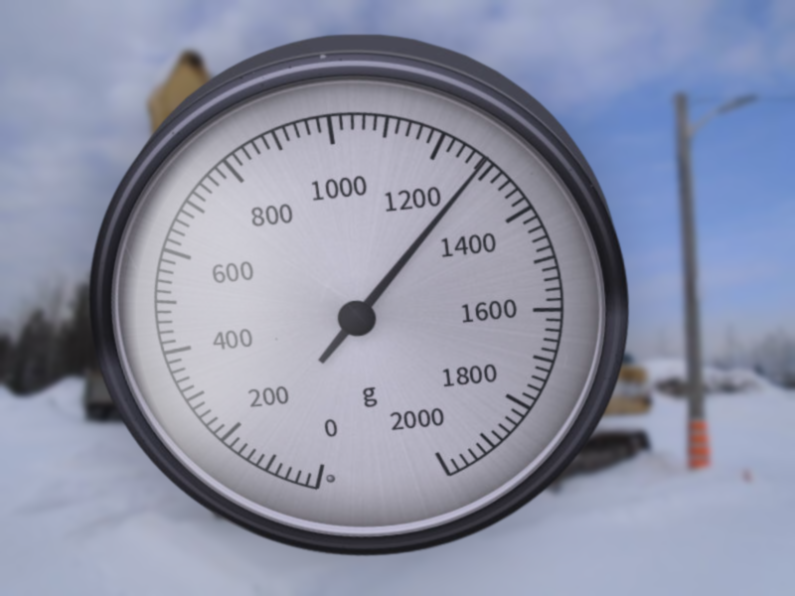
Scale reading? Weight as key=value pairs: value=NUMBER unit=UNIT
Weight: value=1280 unit=g
